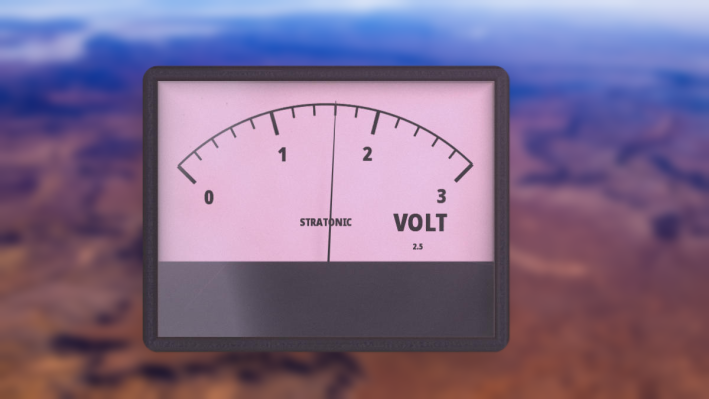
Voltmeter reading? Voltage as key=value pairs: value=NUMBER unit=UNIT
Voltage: value=1.6 unit=V
